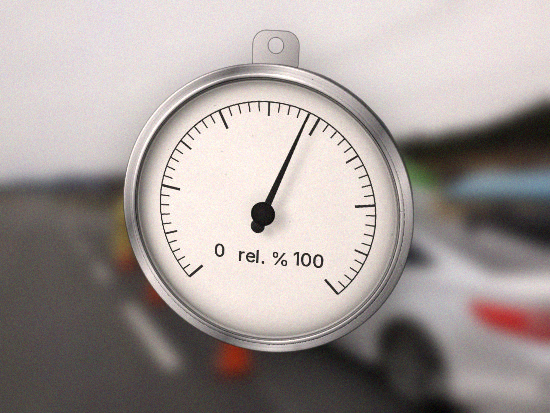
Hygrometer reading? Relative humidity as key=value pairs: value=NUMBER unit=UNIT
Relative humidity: value=58 unit=%
